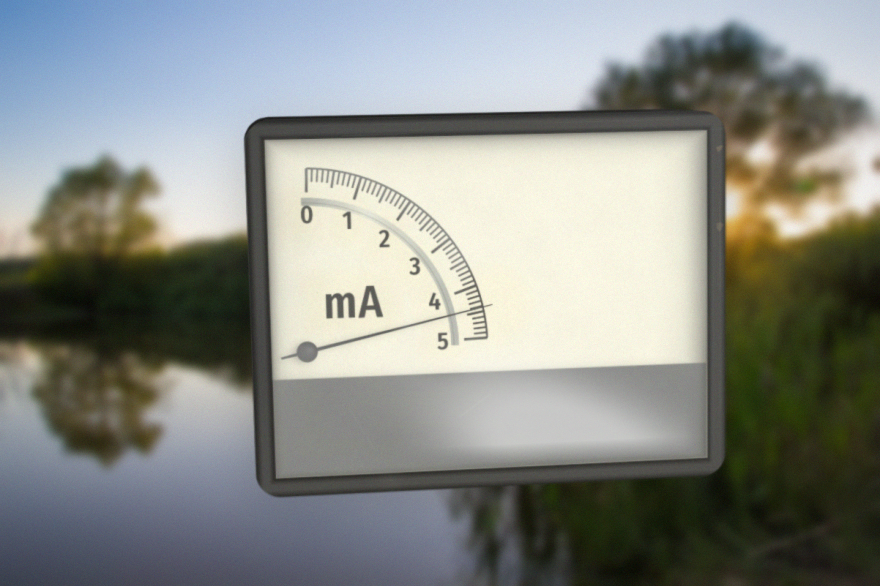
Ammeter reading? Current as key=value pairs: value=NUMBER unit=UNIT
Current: value=4.4 unit=mA
